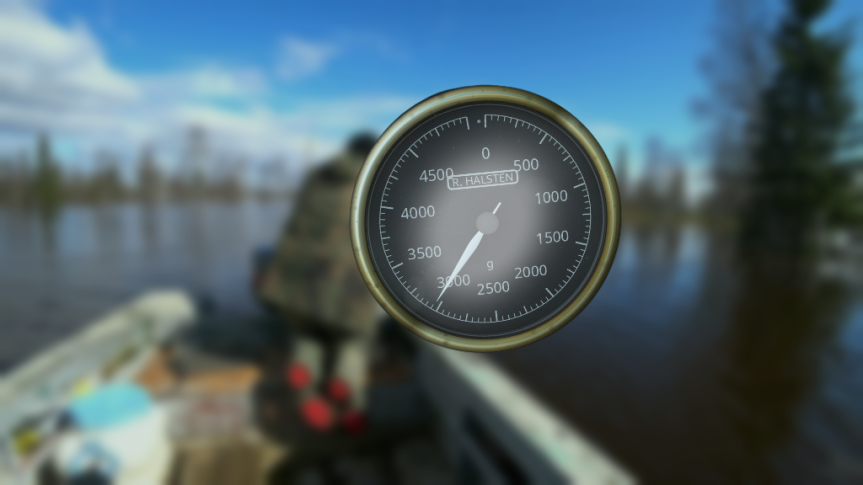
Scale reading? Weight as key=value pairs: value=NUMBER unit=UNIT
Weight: value=3050 unit=g
